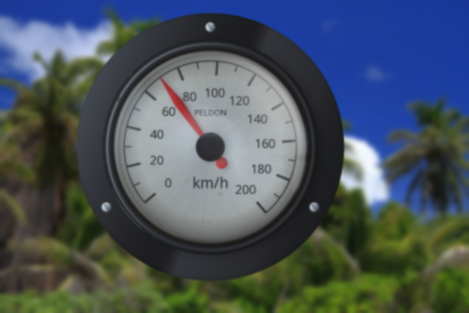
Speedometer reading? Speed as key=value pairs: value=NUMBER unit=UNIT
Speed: value=70 unit=km/h
